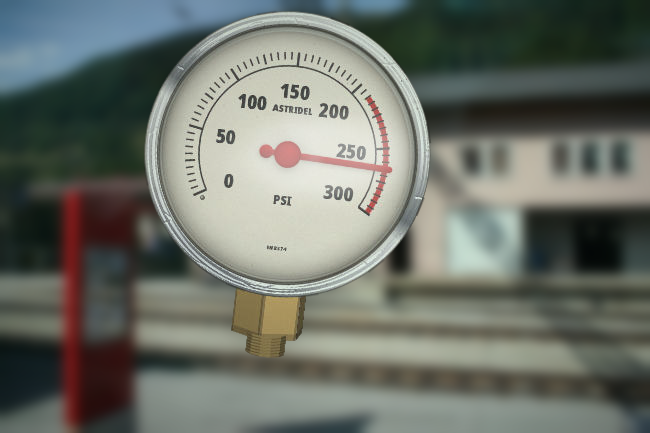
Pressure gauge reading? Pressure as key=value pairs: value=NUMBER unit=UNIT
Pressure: value=265 unit=psi
